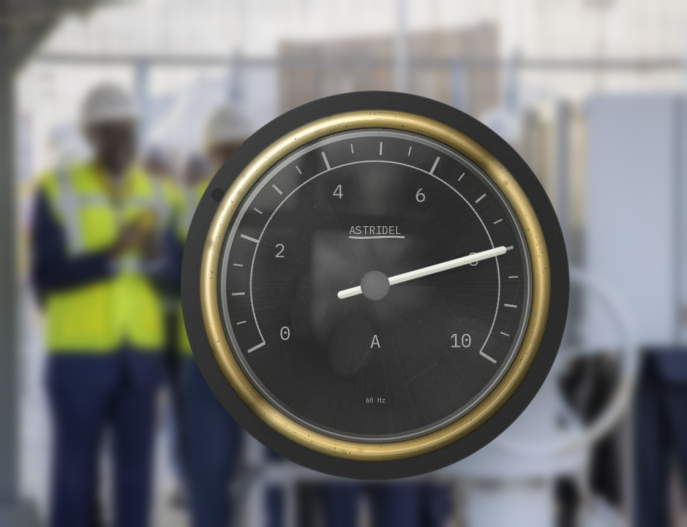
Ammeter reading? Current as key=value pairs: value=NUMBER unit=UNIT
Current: value=8 unit=A
